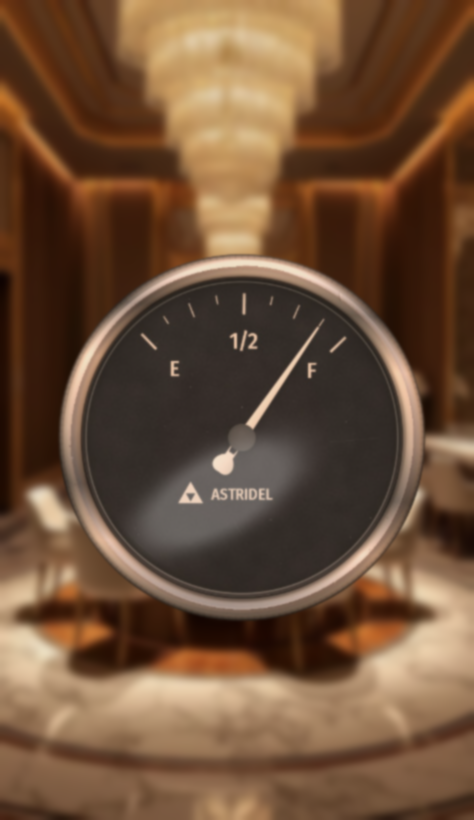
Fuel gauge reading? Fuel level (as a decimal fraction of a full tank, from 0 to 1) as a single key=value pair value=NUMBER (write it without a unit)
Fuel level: value=0.875
